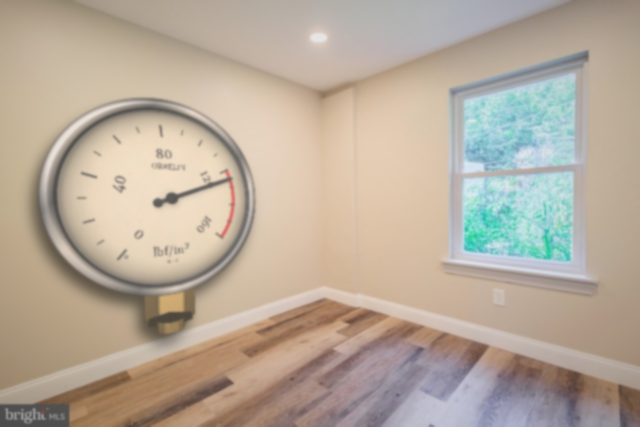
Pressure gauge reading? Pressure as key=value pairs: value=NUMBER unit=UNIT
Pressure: value=125 unit=psi
